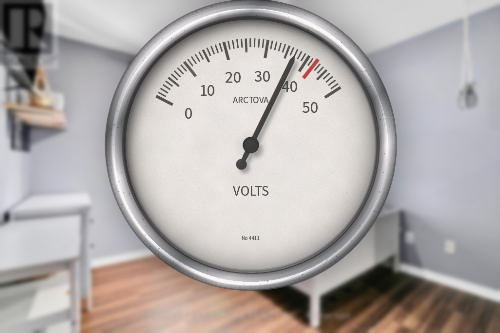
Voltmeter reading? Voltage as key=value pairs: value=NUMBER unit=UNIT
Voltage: value=37 unit=V
